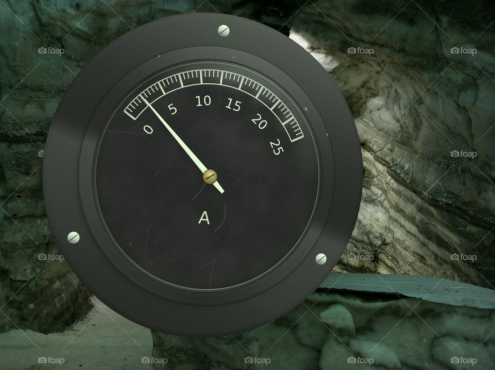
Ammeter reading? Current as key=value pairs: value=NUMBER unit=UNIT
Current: value=2.5 unit=A
